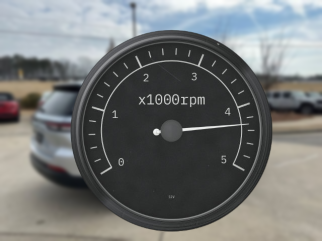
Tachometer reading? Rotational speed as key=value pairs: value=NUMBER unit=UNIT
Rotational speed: value=4300 unit=rpm
